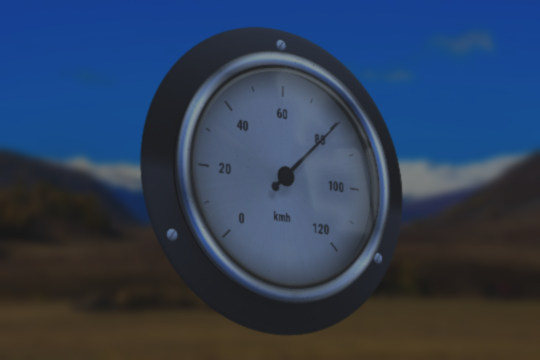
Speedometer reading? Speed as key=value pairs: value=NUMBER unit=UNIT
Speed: value=80 unit=km/h
